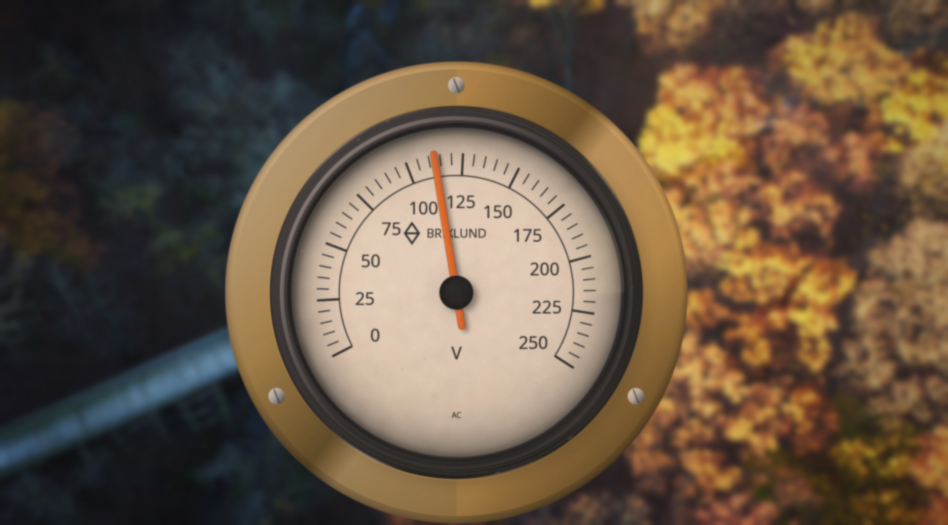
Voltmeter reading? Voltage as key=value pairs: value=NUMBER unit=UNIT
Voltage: value=112.5 unit=V
